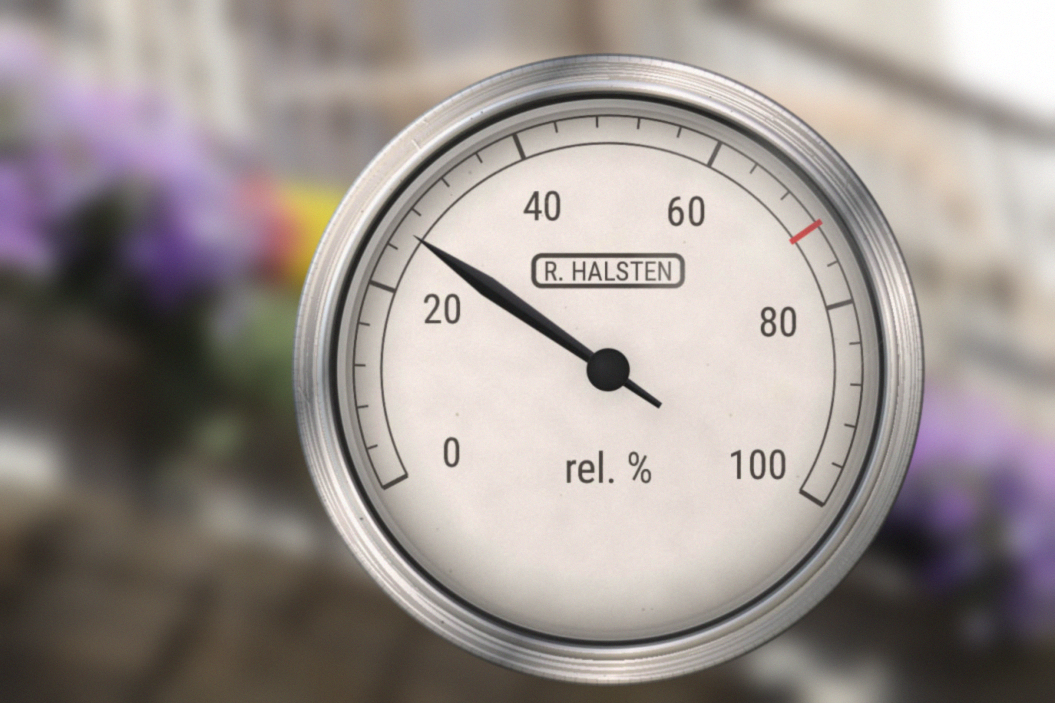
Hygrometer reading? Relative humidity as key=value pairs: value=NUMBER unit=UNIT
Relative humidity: value=26 unit=%
